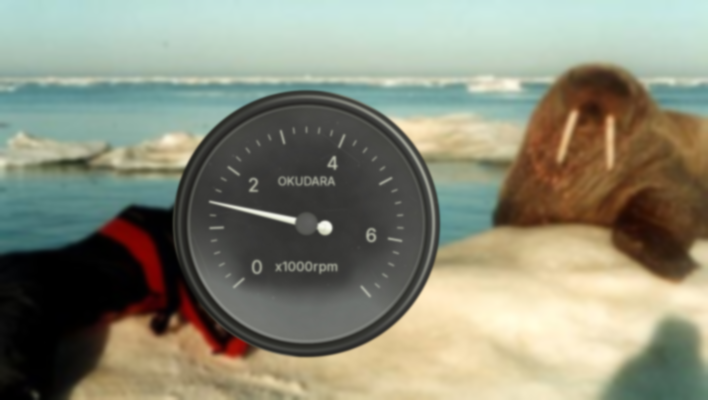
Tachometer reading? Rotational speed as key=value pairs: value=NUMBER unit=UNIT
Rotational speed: value=1400 unit=rpm
